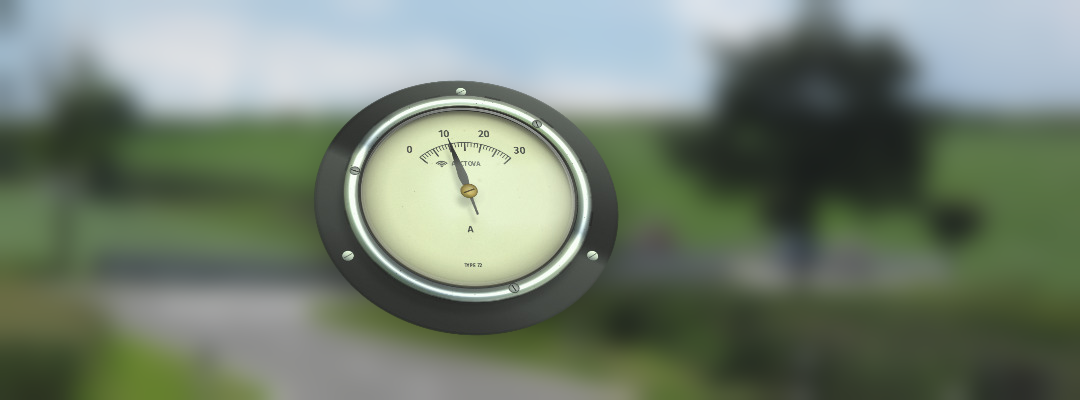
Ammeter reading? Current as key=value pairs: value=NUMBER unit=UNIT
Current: value=10 unit=A
